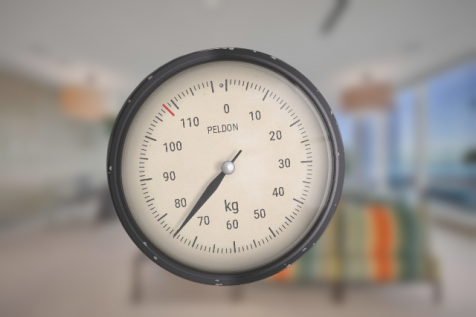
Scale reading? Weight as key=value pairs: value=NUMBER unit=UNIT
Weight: value=75 unit=kg
